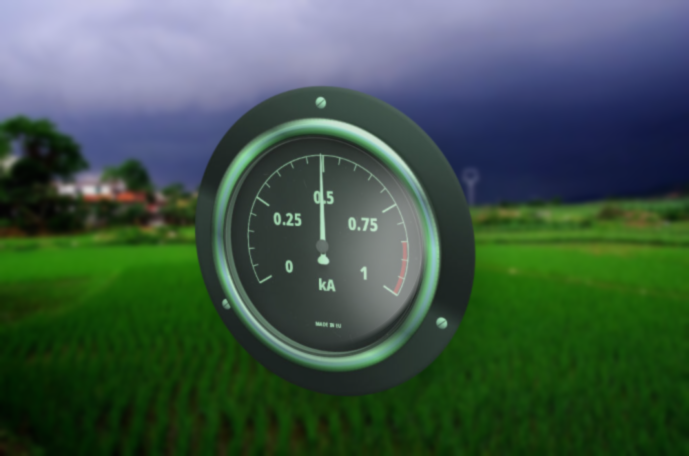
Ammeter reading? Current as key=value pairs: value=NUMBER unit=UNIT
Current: value=0.5 unit=kA
